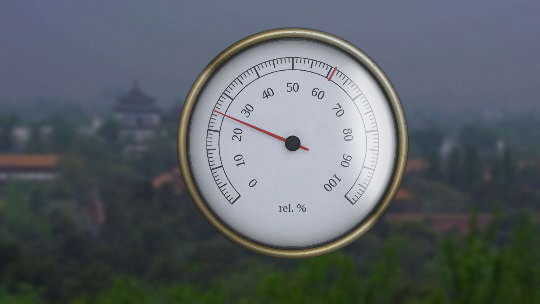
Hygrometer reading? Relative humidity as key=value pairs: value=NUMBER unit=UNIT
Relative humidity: value=25 unit=%
